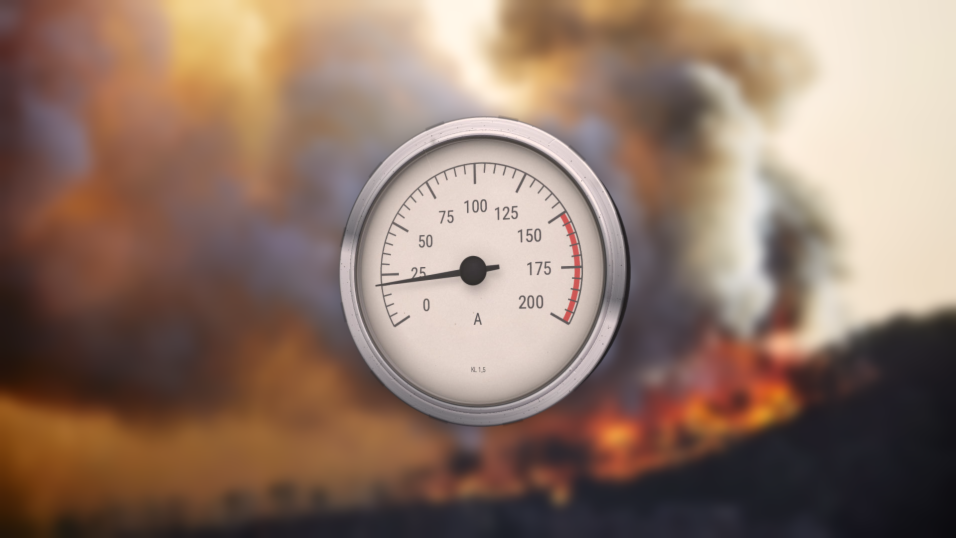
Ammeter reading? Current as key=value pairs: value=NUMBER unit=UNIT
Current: value=20 unit=A
